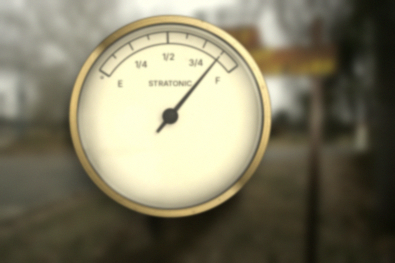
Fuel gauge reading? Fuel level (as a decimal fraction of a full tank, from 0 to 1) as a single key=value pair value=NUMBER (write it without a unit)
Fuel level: value=0.875
